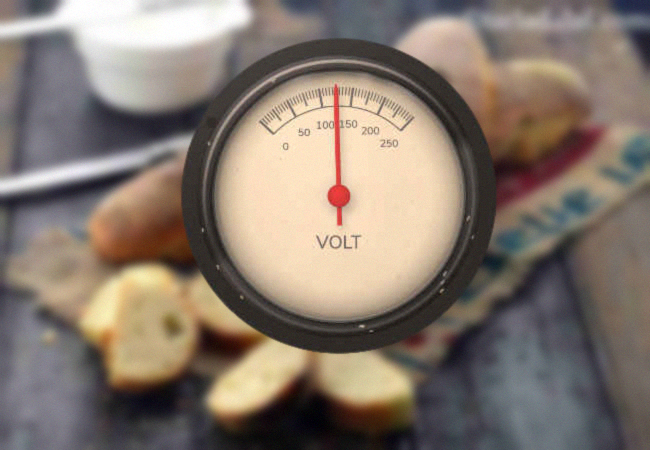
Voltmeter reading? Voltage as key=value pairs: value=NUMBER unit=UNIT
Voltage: value=125 unit=V
